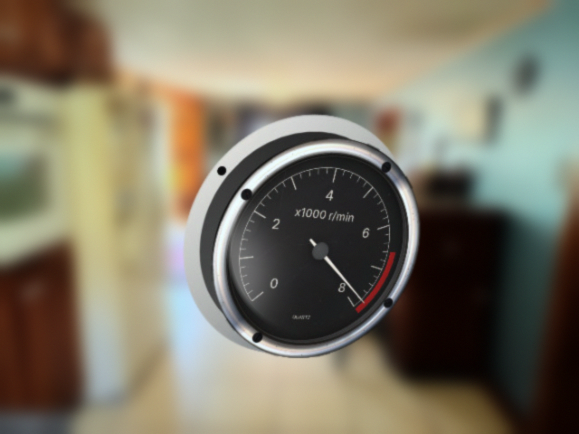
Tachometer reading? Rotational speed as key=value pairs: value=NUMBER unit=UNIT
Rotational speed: value=7800 unit=rpm
